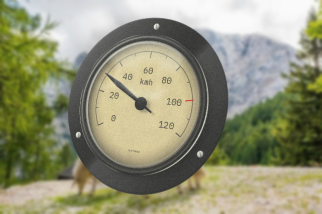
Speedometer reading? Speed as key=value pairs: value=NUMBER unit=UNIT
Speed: value=30 unit=km/h
